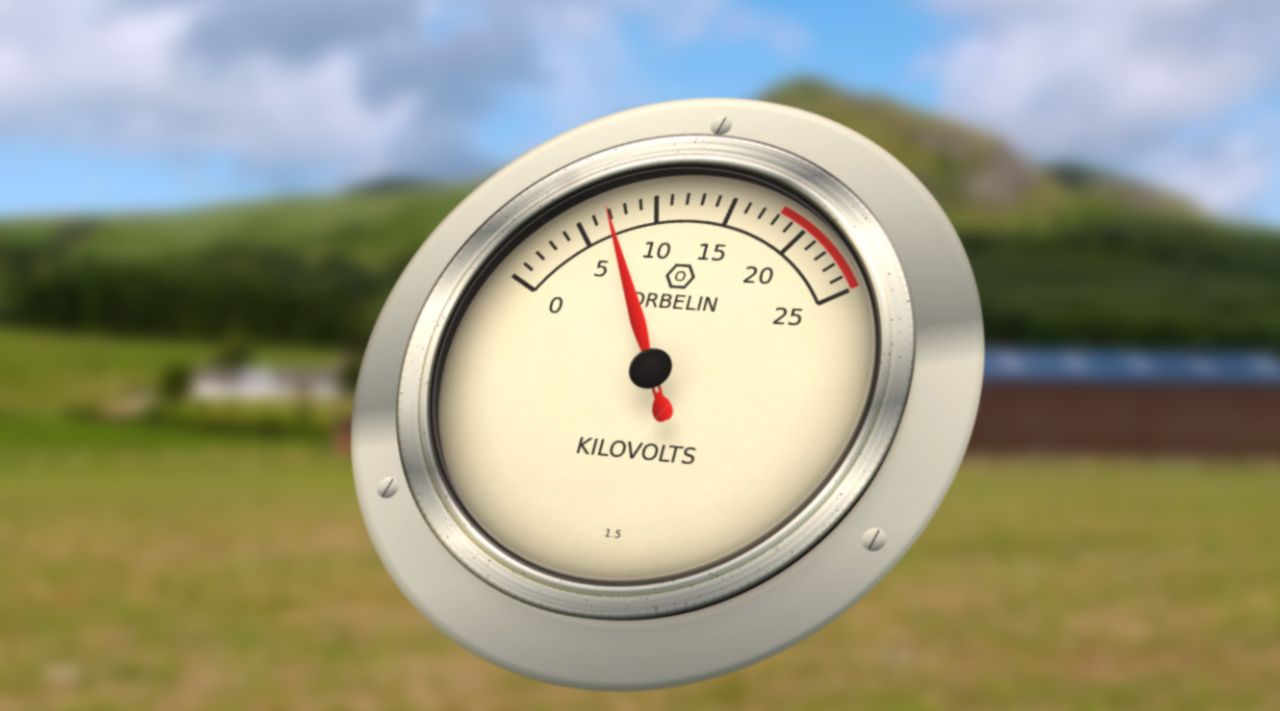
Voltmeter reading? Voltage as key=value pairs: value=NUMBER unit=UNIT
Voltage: value=7 unit=kV
